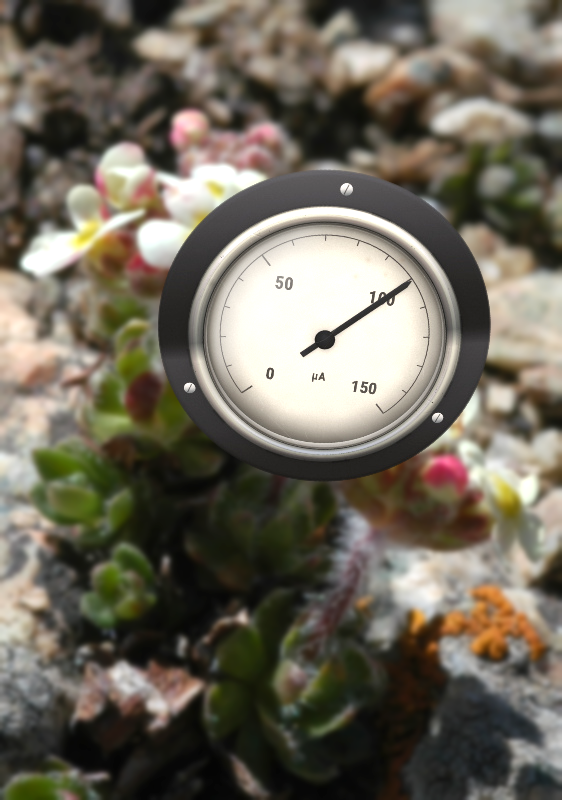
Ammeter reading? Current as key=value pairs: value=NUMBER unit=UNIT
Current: value=100 unit=µA
